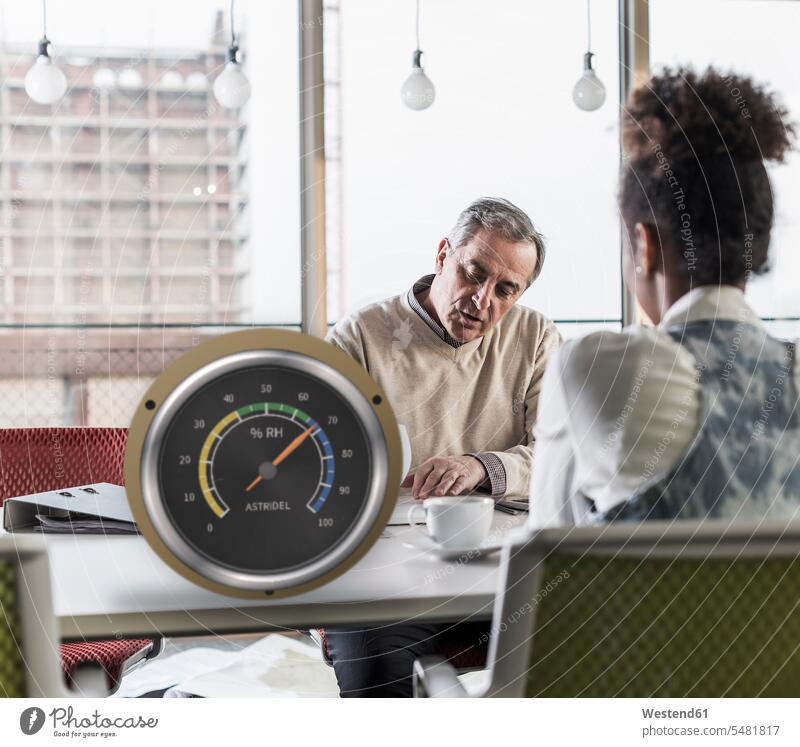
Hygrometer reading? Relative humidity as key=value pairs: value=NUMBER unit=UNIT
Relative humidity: value=67.5 unit=%
